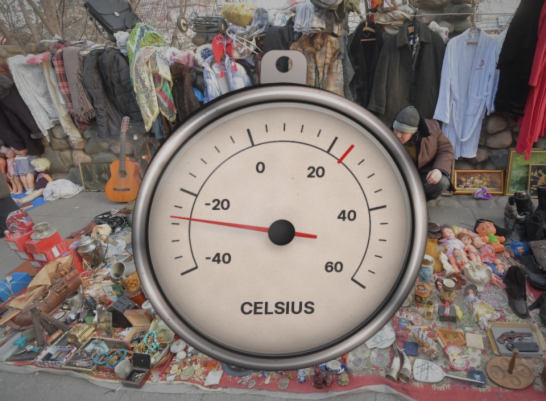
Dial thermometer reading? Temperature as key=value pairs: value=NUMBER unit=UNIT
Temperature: value=-26 unit=°C
